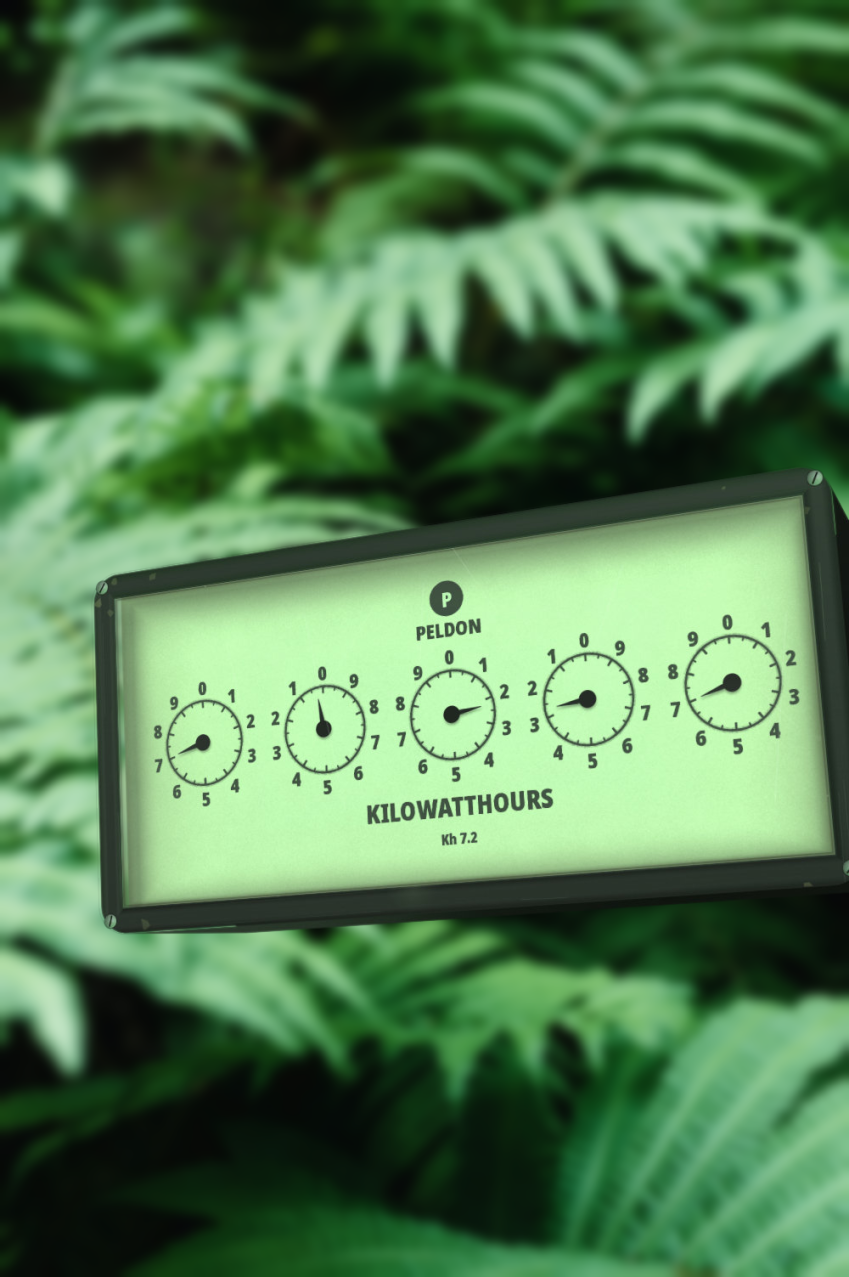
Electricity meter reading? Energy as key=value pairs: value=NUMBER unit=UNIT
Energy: value=70227 unit=kWh
